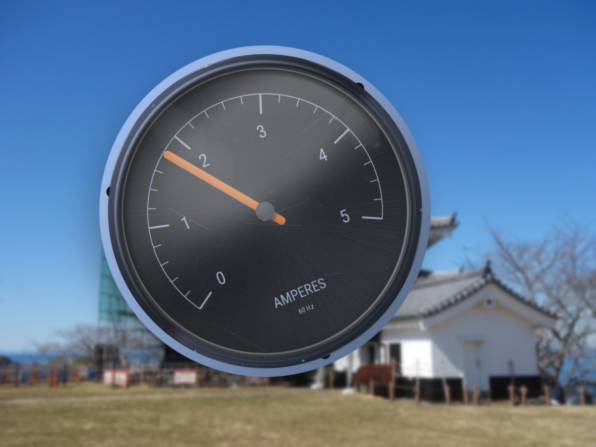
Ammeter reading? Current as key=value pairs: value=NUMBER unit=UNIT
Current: value=1.8 unit=A
